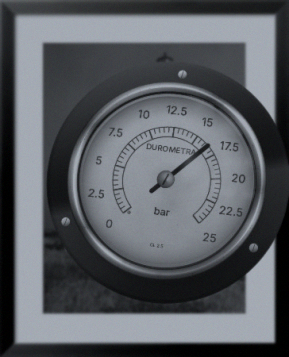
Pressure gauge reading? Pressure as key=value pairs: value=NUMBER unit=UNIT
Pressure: value=16.5 unit=bar
